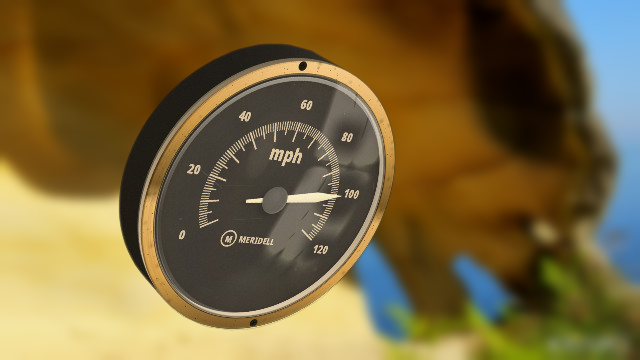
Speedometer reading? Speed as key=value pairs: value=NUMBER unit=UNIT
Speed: value=100 unit=mph
